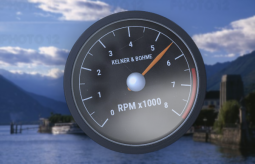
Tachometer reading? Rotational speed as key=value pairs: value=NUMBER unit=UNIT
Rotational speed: value=5500 unit=rpm
